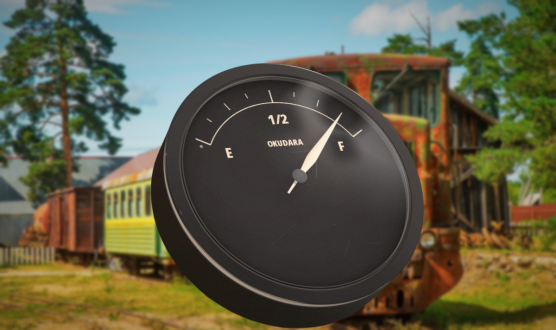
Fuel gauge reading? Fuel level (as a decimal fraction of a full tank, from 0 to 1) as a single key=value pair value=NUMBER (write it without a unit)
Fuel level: value=0.875
